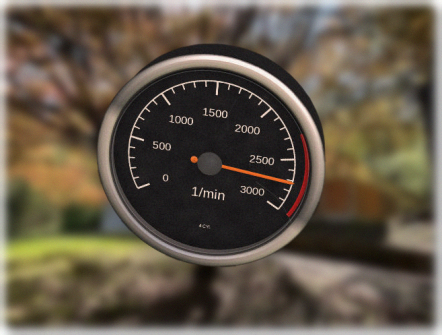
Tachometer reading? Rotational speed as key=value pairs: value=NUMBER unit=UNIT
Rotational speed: value=2700 unit=rpm
